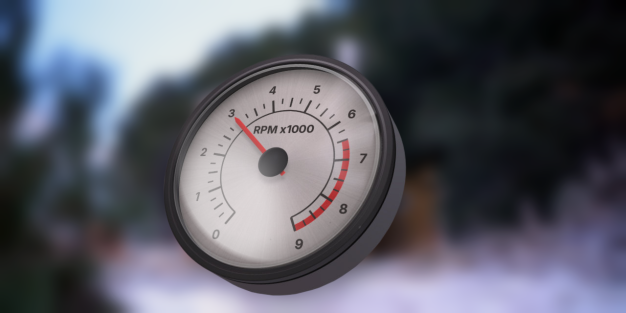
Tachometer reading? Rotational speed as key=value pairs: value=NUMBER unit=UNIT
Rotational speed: value=3000 unit=rpm
